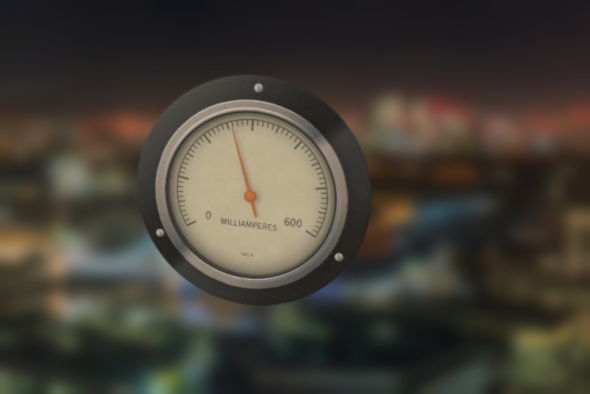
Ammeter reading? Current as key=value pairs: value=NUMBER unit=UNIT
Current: value=260 unit=mA
